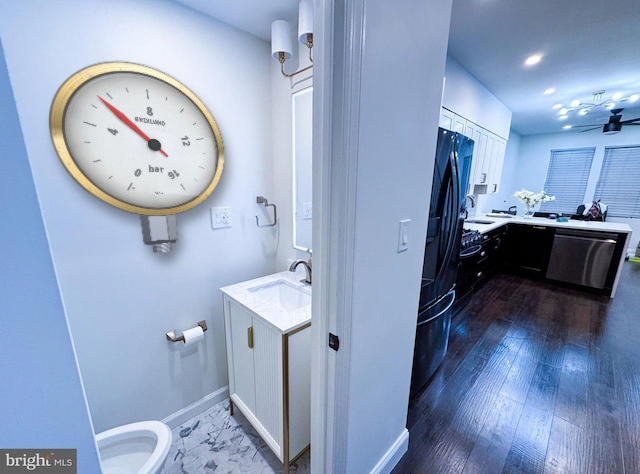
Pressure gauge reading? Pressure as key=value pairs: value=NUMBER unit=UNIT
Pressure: value=5.5 unit=bar
